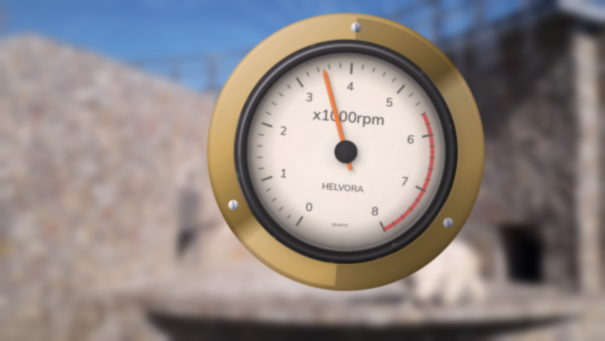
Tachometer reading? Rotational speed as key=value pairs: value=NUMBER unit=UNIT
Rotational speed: value=3500 unit=rpm
